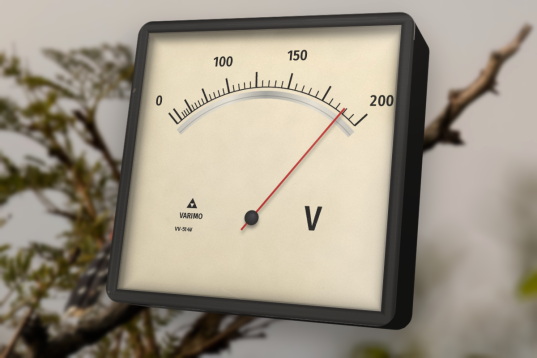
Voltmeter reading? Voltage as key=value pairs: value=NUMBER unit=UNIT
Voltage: value=190 unit=V
